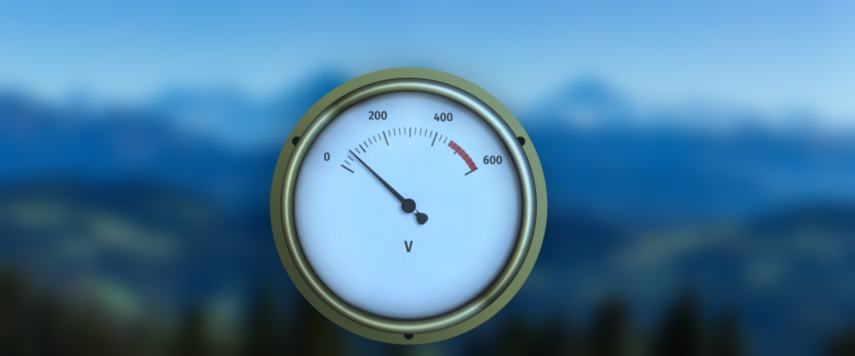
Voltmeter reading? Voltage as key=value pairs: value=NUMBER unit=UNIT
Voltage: value=60 unit=V
